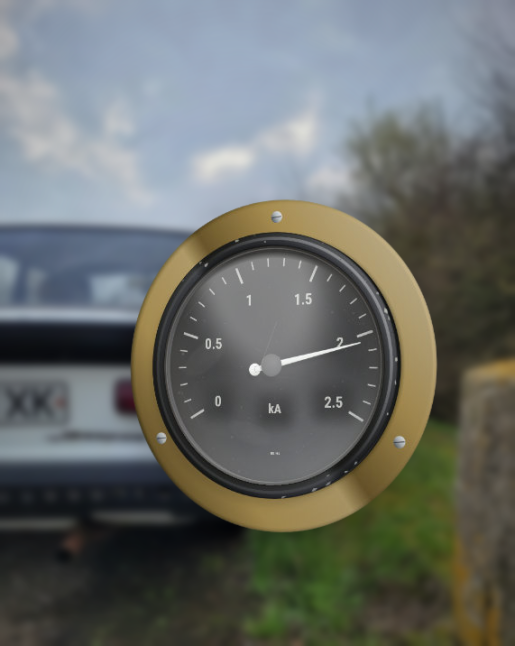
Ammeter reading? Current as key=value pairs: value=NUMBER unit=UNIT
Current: value=2.05 unit=kA
